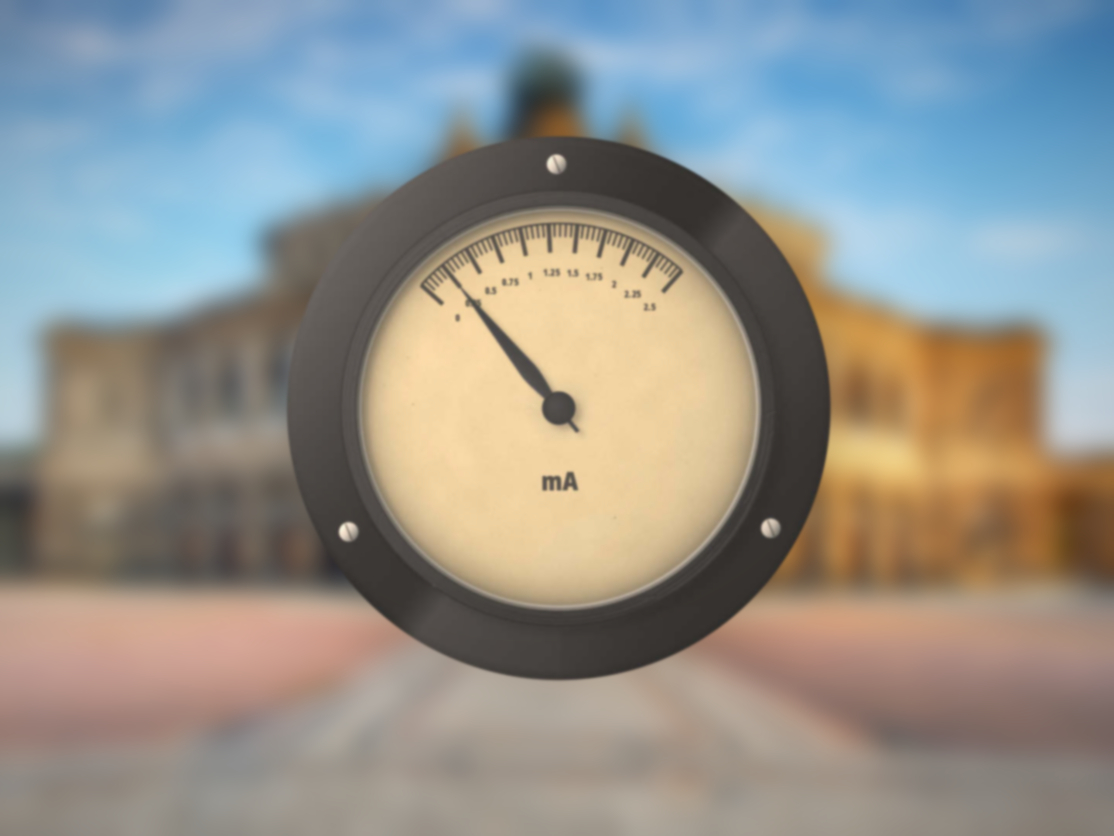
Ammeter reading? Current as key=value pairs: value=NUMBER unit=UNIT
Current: value=0.25 unit=mA
